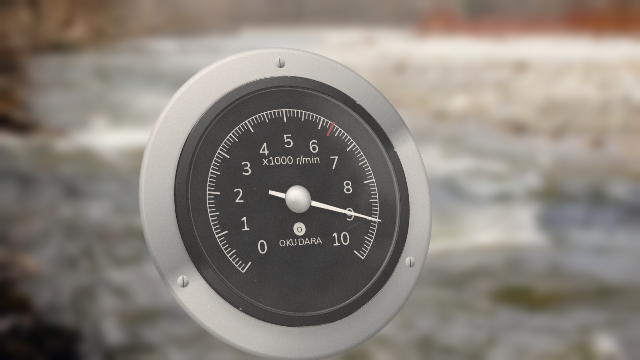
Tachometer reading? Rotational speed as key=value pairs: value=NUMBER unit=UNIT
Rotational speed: value=9000 unit=rpm
